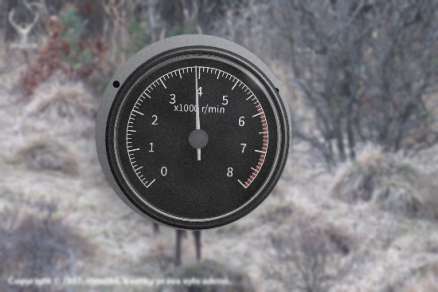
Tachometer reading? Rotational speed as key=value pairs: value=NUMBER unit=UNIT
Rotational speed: value=3900 unit=rpm
